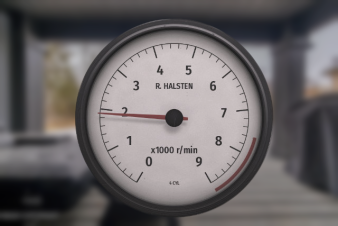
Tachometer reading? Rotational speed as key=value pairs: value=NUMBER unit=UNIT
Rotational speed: value=1900 unit=rpm
